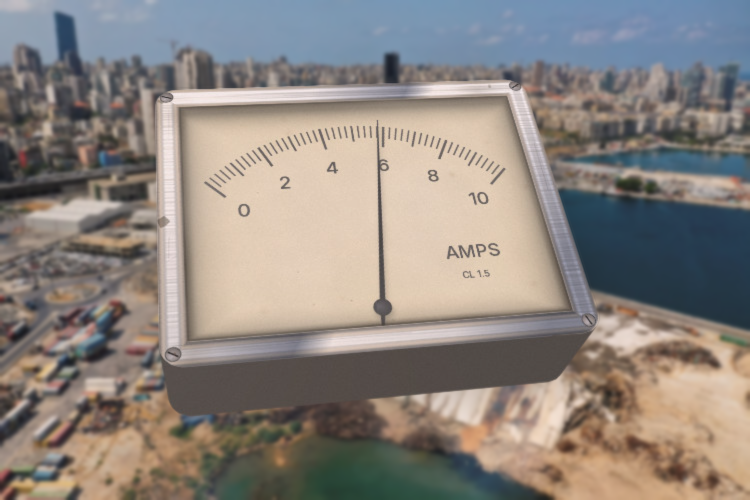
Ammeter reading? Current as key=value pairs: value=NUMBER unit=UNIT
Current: value=5.8 unit=A
